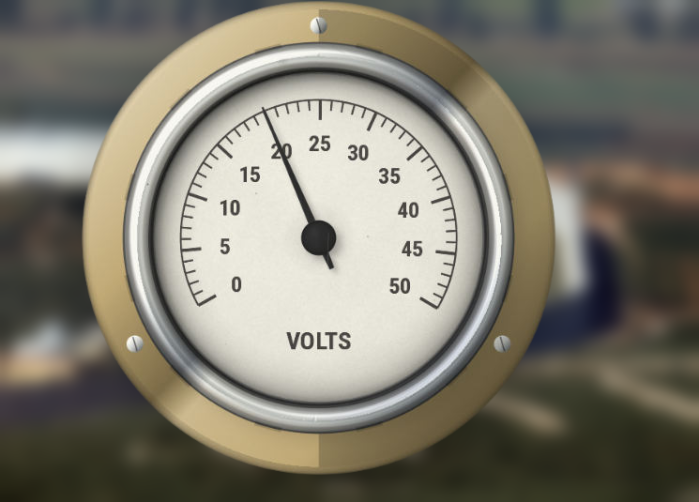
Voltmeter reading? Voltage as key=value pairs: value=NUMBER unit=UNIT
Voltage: value=20 unit=V
